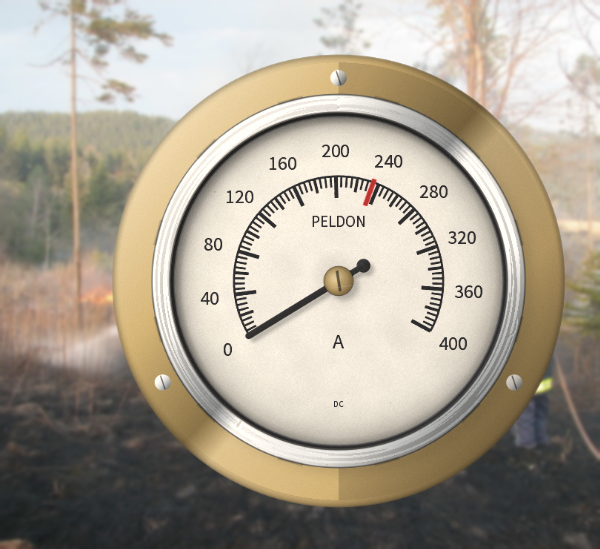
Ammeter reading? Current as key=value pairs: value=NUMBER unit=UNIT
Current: value=0 unit=A
